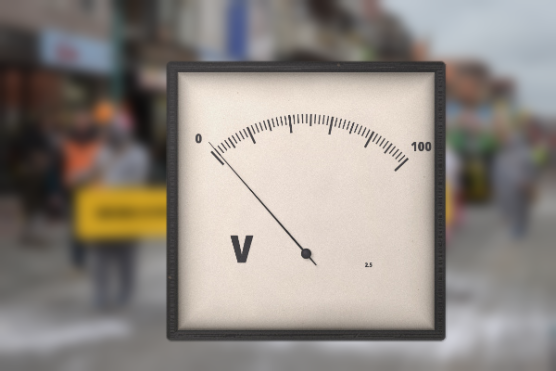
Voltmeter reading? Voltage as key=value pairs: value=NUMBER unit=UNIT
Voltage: value=2 unit=V
